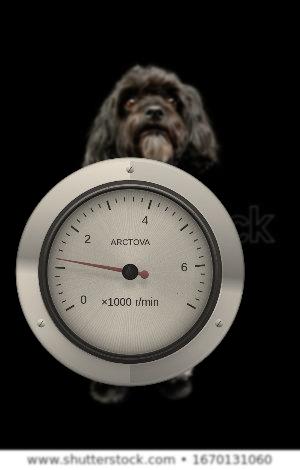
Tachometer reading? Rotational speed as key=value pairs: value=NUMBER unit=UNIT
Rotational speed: value=1200 unit=rpm
